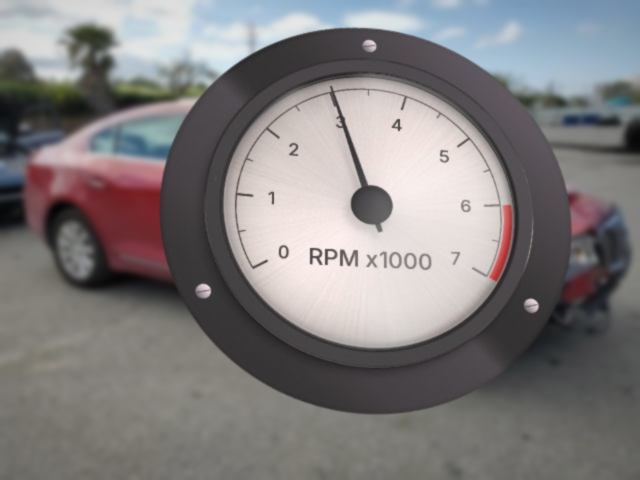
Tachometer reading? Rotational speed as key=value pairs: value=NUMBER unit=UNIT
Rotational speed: value=3000 unit=rpm
